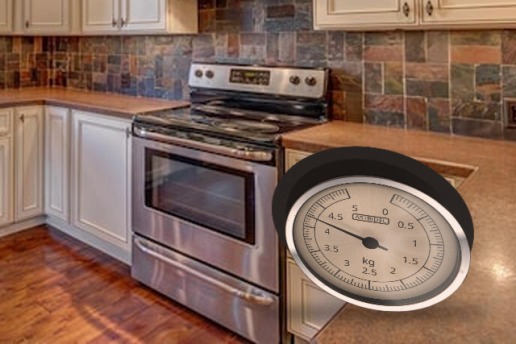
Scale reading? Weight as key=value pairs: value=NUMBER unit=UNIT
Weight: value=4.25 unit=kg
